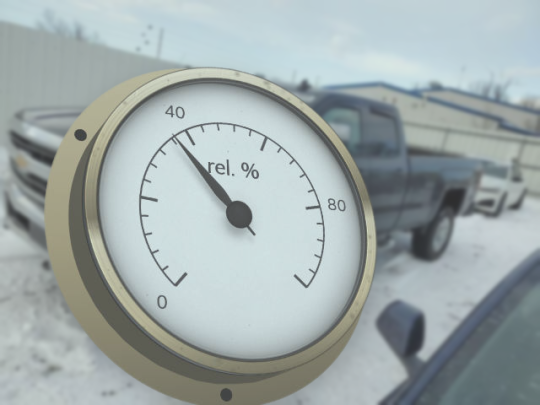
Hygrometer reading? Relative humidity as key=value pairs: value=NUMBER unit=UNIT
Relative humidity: value=36 unit=%
